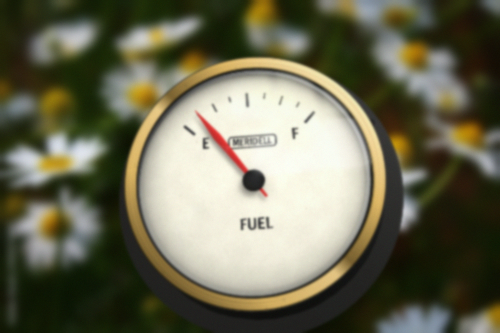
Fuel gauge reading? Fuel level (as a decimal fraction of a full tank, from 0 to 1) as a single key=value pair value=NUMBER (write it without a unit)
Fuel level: value=0.125
